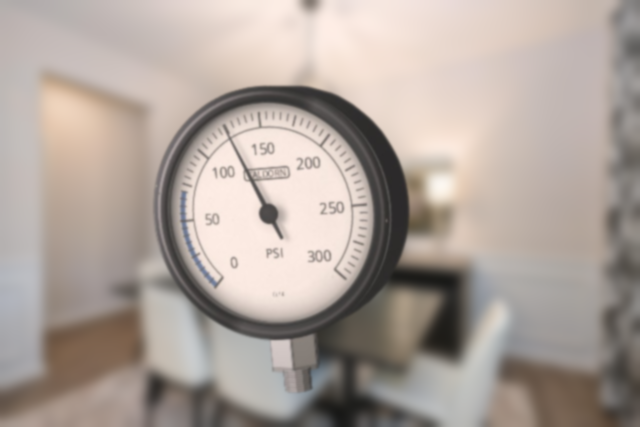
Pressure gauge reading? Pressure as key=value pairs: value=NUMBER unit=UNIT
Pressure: value=125 unit=psi
